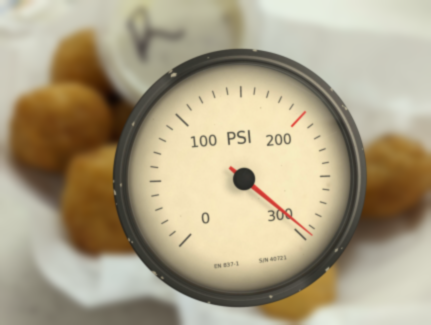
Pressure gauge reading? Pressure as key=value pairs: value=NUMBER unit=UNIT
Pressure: value=295 unit=psi
